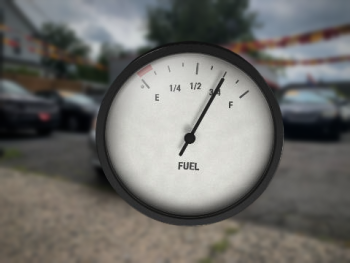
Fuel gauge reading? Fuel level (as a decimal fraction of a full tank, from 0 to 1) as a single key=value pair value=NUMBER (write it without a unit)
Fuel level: value=0.75
